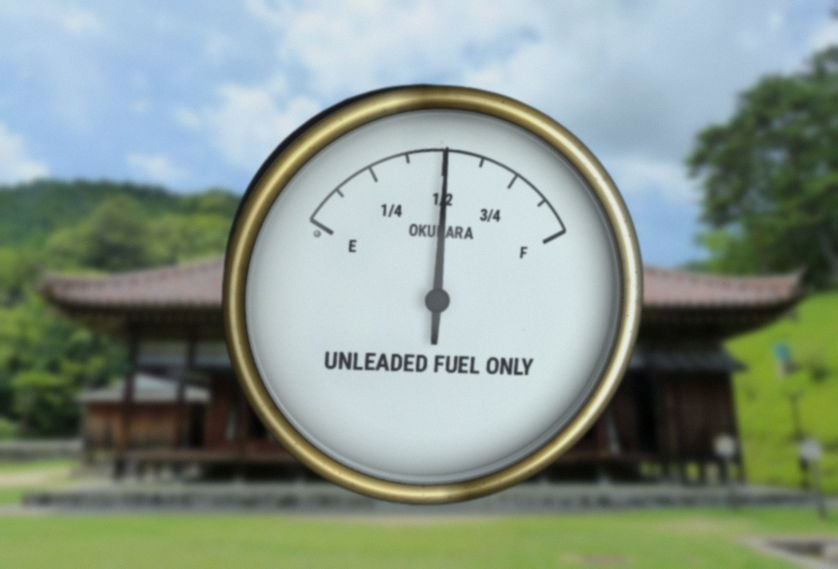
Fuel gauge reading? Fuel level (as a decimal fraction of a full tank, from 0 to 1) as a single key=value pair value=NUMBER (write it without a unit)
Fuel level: value=0.5
